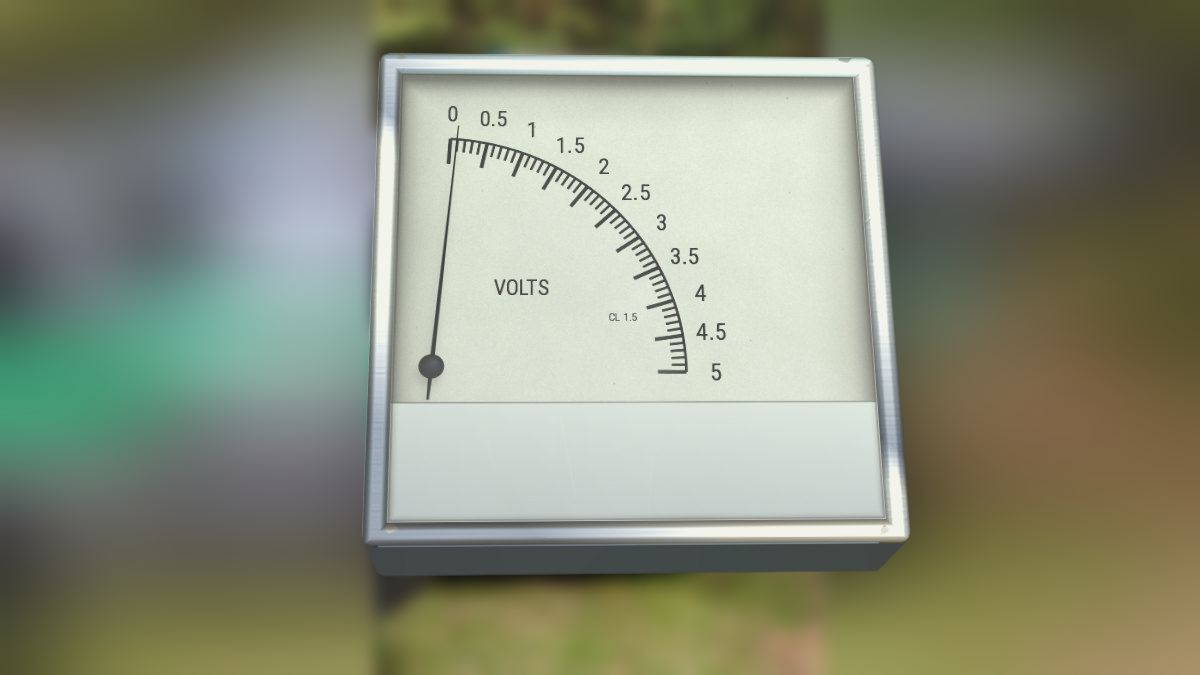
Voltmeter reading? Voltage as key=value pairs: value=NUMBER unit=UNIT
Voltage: value=0.1 unit=V
